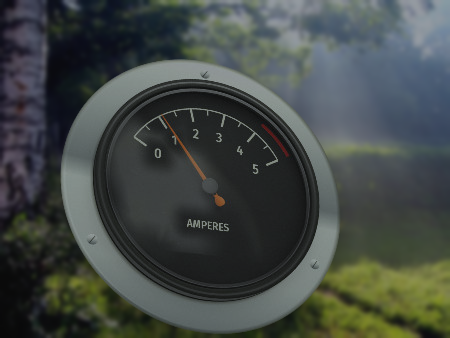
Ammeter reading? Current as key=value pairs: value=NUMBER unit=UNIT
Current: value=1 unit=A
